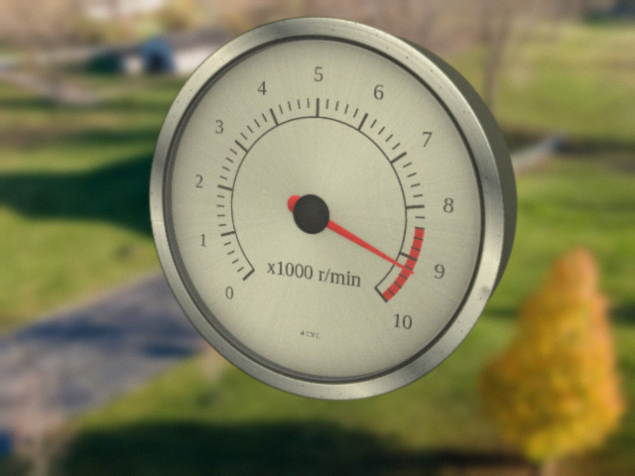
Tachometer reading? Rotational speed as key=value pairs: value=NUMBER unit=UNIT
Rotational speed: value=9200 unit=rpm
